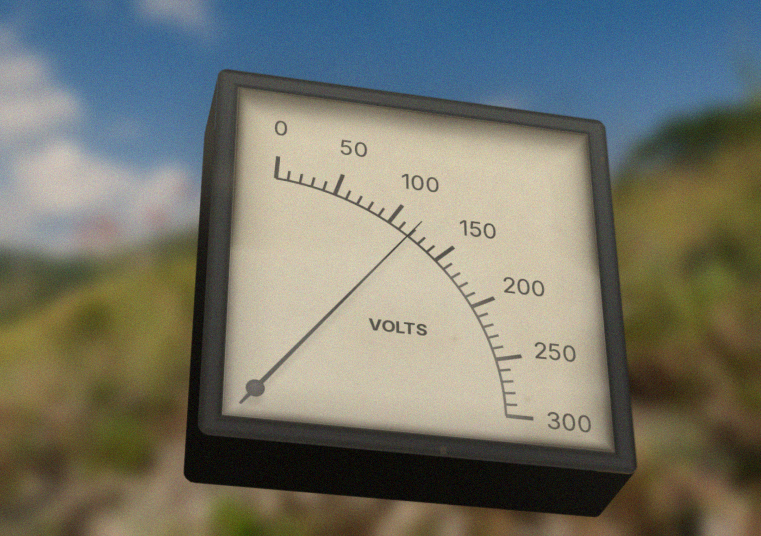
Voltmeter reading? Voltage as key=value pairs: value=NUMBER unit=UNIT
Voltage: value=120 unit=V
